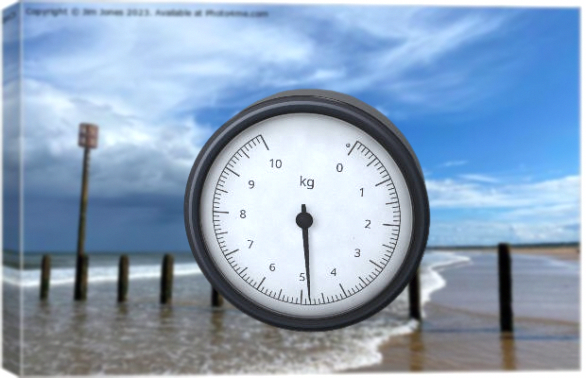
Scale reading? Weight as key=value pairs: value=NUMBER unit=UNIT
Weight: value=4.8 unit=kg
